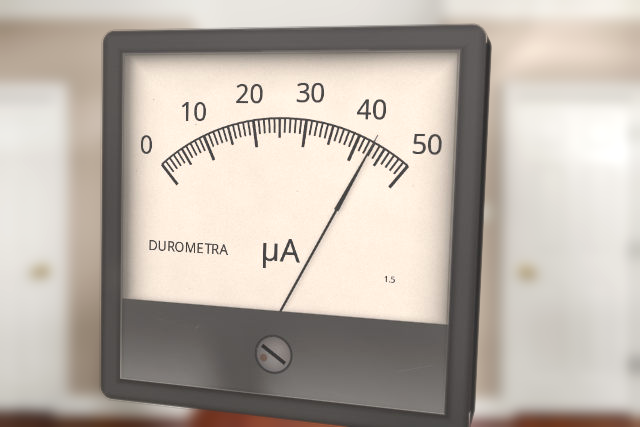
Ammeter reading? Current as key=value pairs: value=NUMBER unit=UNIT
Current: value=43 unit=µA
